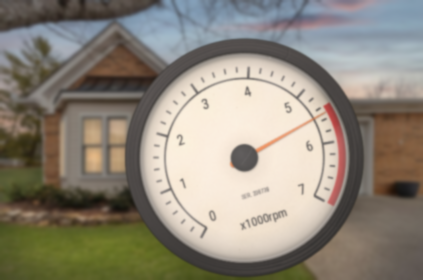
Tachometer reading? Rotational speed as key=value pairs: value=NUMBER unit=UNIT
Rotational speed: value=5500 unit=rpm
